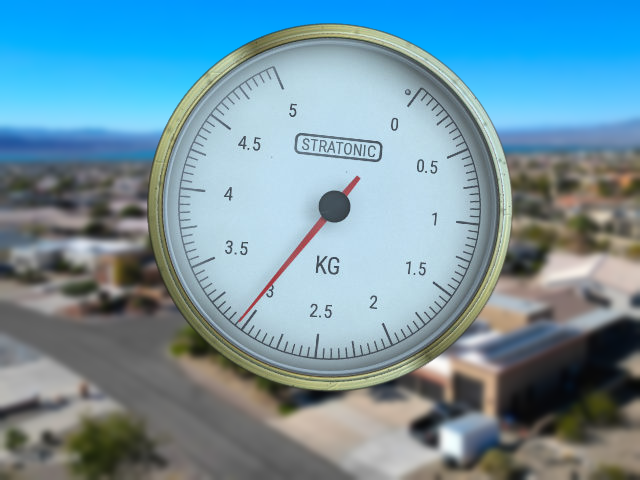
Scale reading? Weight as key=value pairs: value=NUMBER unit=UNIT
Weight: value=3.05 unit=kg
